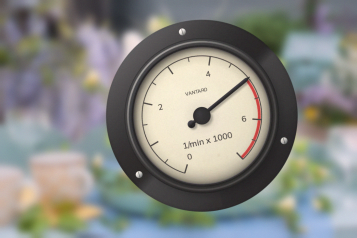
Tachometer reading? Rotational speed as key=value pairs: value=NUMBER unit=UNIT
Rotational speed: value=5000 unit=rpm
